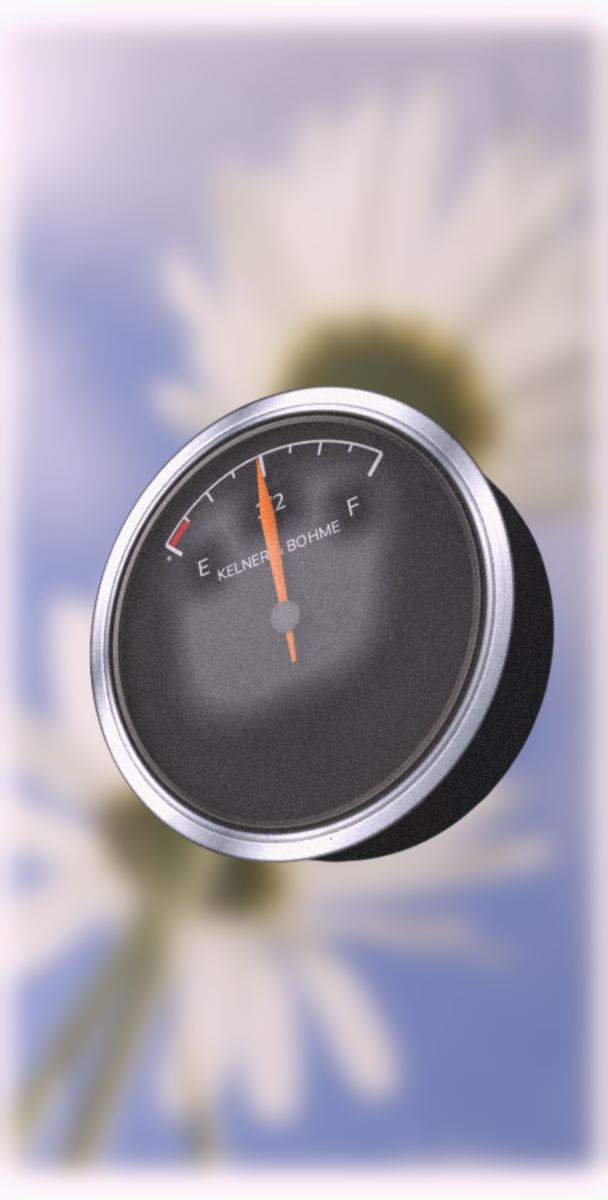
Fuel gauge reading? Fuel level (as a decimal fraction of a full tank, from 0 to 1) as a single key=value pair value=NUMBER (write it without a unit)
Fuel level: value=0.5
